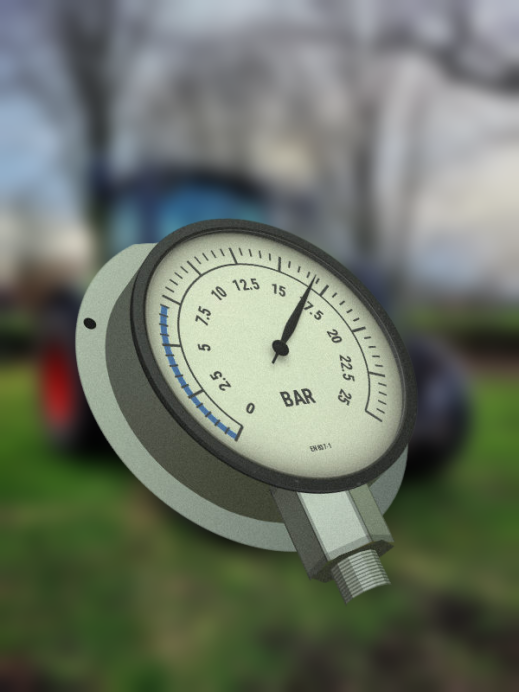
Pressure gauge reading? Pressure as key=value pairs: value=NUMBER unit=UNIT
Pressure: value=16.75 unit=bar
